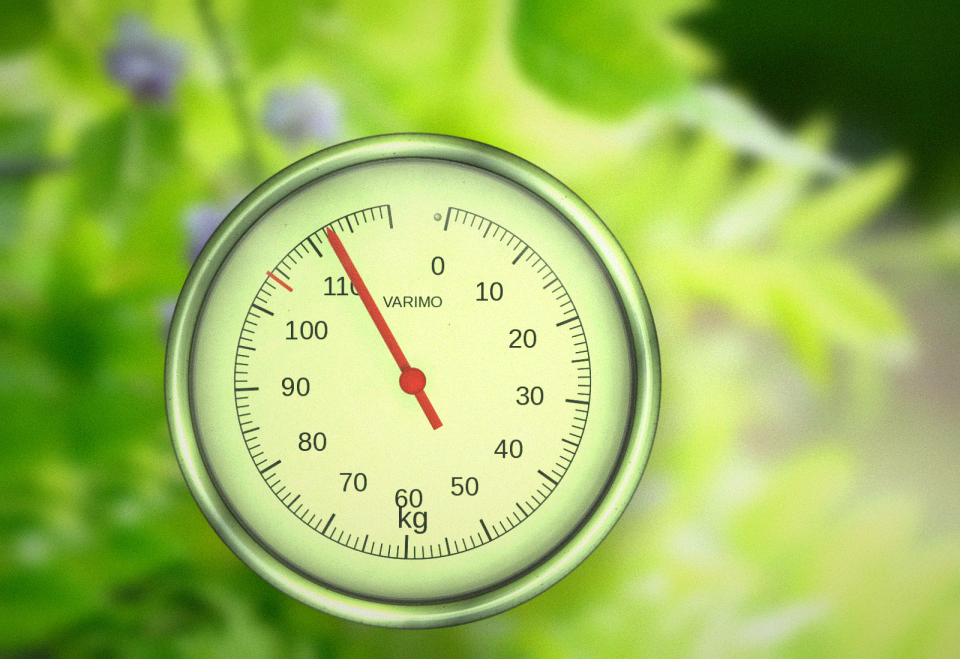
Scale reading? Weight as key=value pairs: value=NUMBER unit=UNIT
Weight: value=112.5 unit=kg
